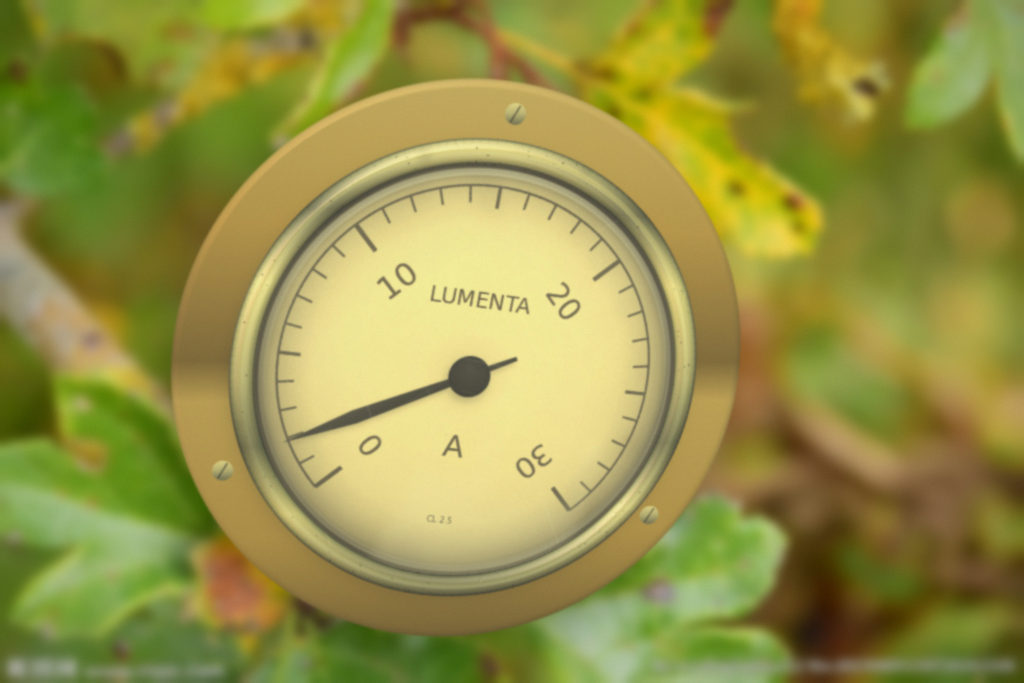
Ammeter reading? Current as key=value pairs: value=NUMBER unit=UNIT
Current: value=2 unit=A
